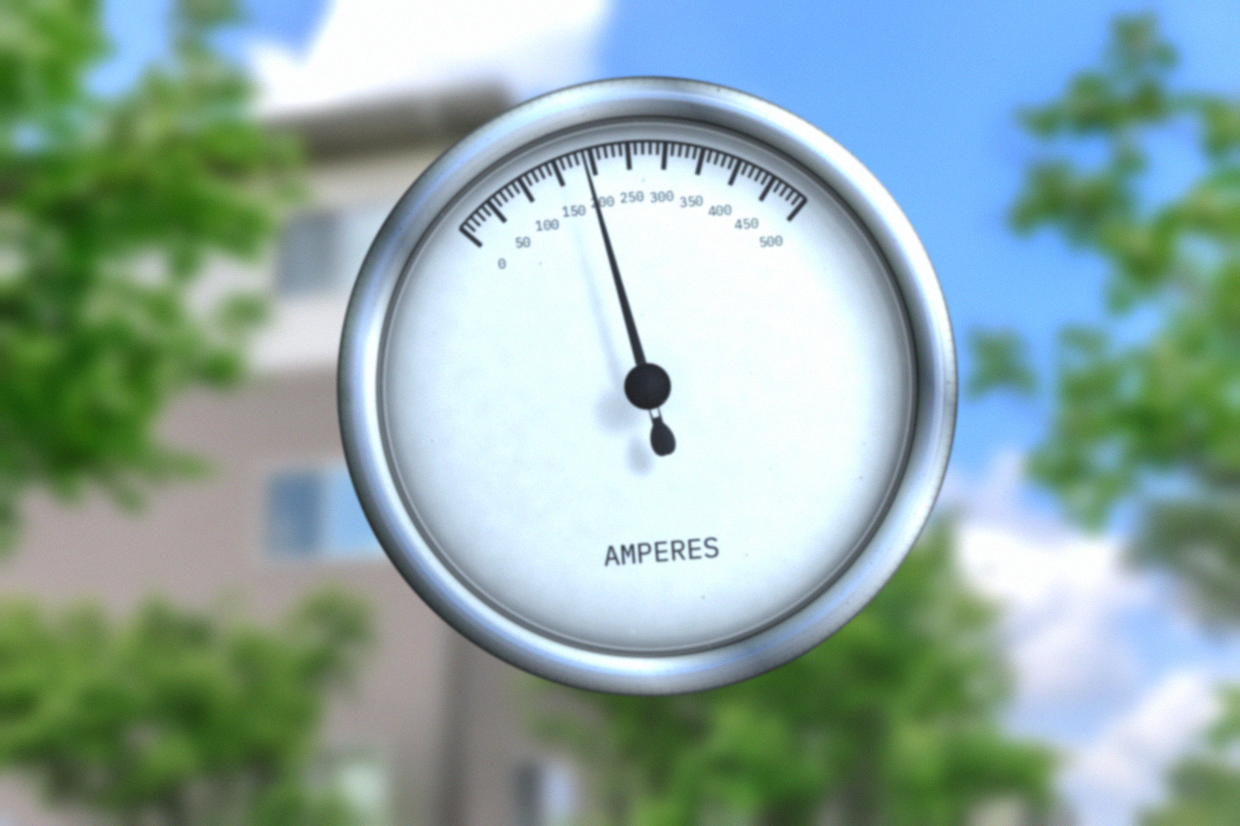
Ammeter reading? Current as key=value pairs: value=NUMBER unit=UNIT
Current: value=190 unit=A
